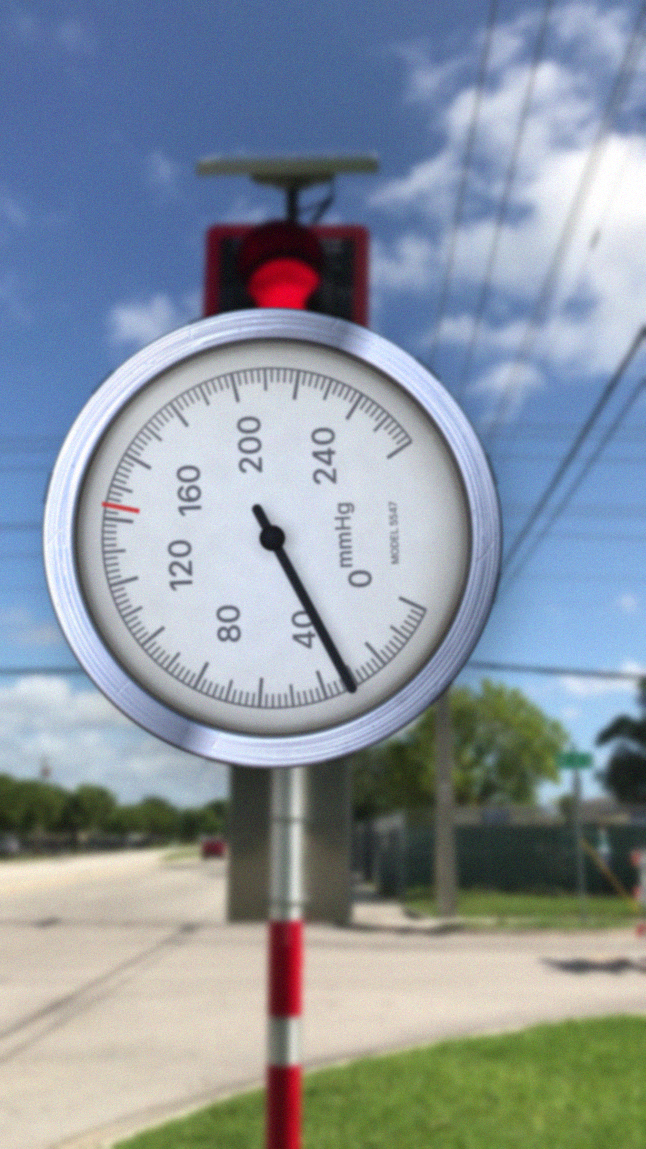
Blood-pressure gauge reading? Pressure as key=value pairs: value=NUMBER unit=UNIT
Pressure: value=32 unit=mmHg
